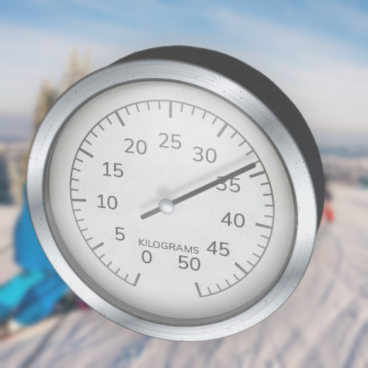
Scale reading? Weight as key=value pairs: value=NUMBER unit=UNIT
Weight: value=34 unit=kg
